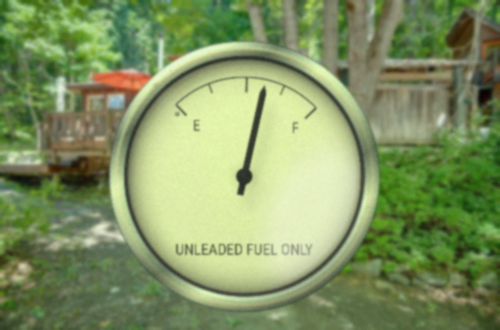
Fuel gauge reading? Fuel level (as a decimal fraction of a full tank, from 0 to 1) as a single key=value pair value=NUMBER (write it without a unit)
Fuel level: value=0.625
